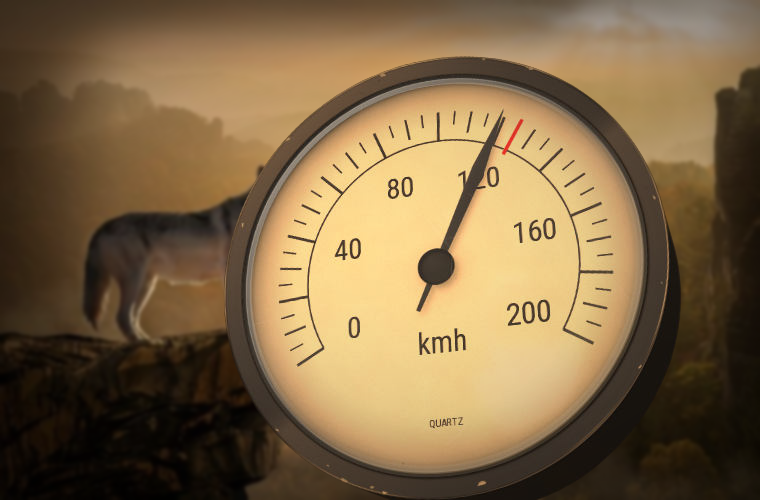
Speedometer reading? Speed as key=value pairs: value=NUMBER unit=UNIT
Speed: value=120 unit=km/h
